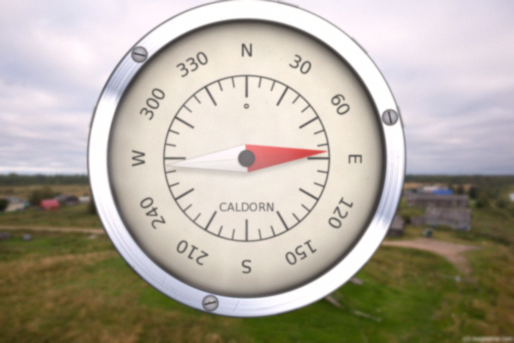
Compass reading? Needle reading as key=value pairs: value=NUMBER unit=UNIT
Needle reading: value=85 unit=°
